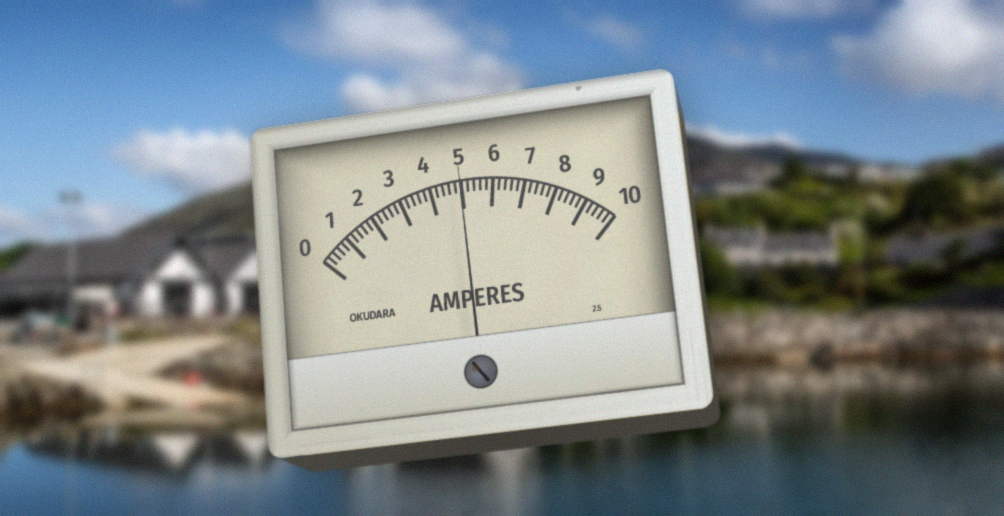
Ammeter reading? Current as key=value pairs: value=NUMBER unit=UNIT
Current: value=5 unit=A
